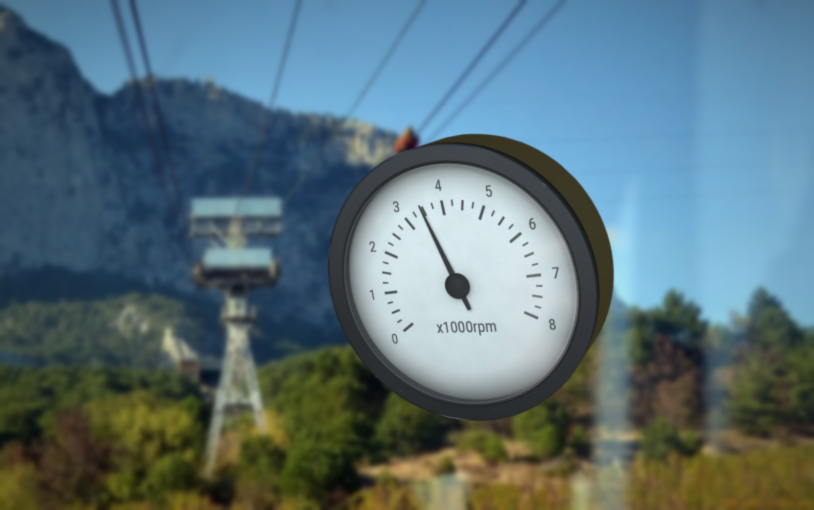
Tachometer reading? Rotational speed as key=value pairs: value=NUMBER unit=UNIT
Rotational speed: value=3500 unit=rpm
